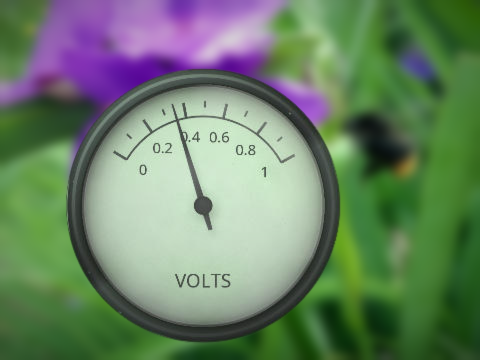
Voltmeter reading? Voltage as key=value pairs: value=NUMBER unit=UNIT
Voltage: value=0.35 unit=V
